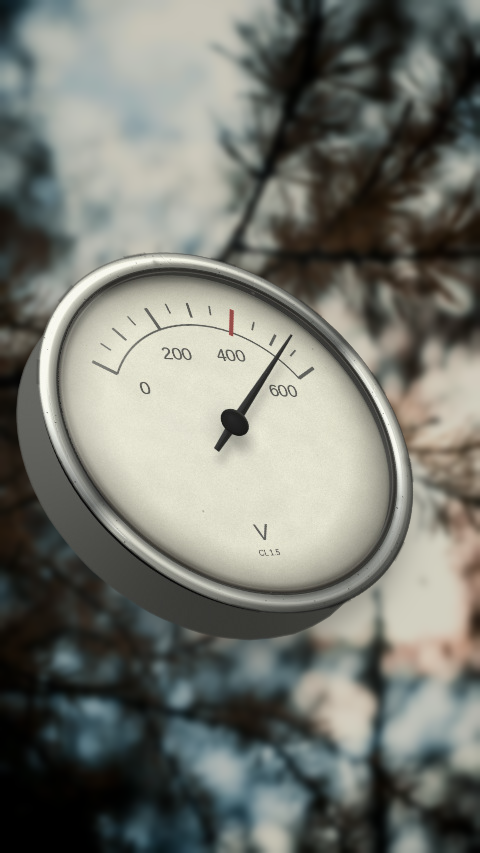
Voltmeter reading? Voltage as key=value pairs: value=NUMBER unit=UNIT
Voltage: value=525 unit=V
